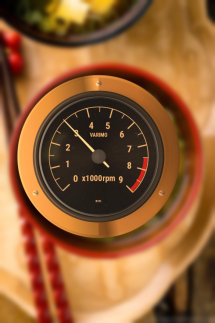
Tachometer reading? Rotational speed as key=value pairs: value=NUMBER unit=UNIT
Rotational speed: value=3000 unit=rpm
